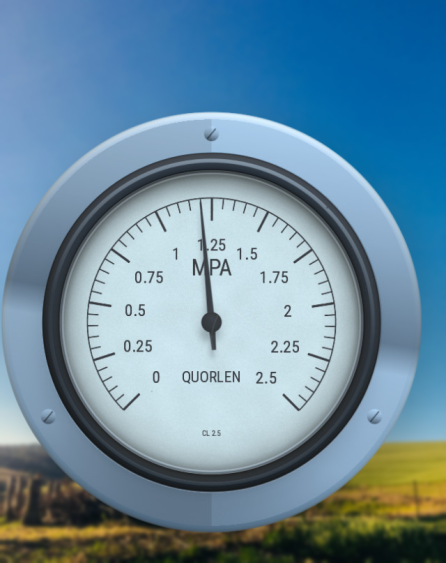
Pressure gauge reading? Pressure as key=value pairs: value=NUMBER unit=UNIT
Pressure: value=1.2 unit=MPa
